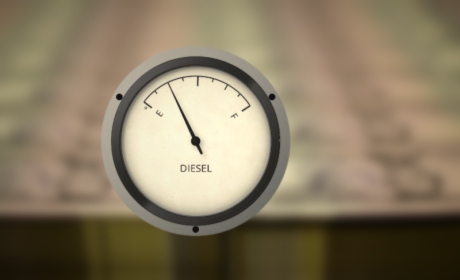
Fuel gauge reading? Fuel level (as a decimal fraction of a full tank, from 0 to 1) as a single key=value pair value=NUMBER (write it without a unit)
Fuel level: value=0.25
